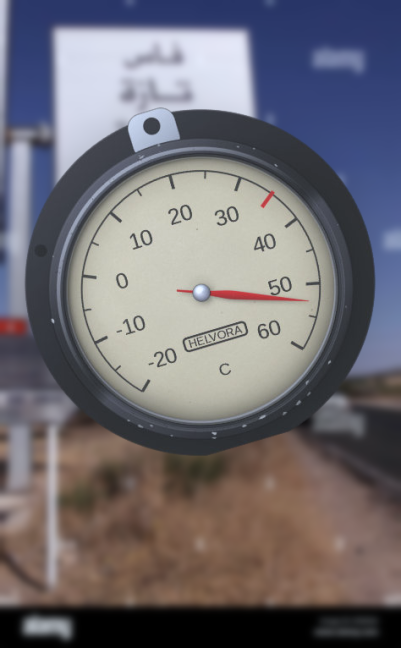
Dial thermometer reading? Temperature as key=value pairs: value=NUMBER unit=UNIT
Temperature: value=52.5 unit=°C
